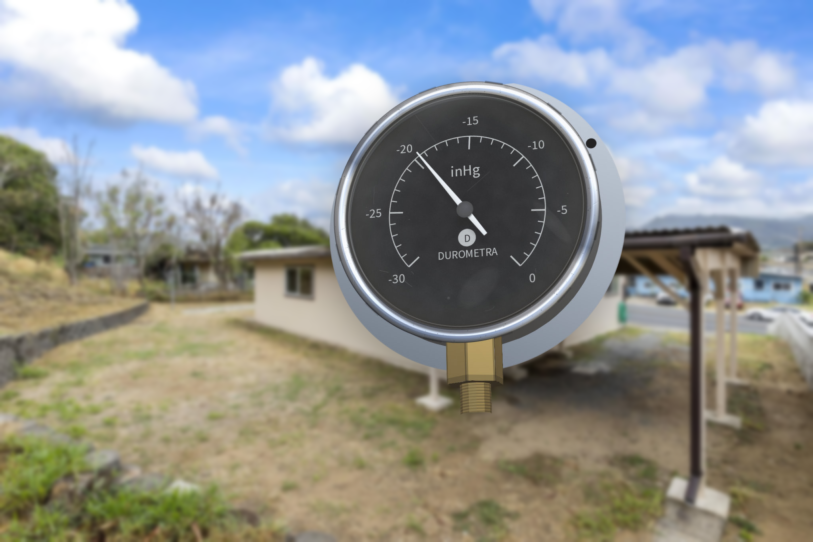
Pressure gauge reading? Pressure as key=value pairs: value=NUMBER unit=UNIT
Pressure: value=-19.5 unit=inHg
